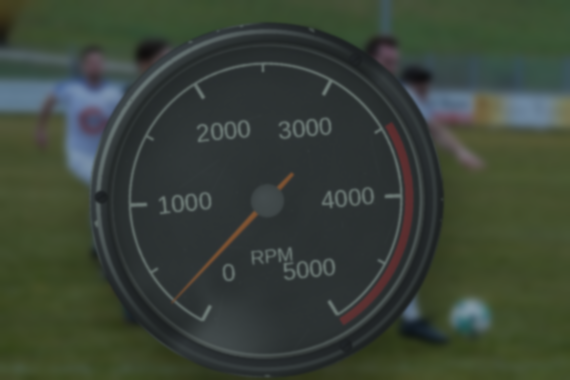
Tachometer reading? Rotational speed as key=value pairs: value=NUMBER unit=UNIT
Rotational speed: value=250 unit=rpm
